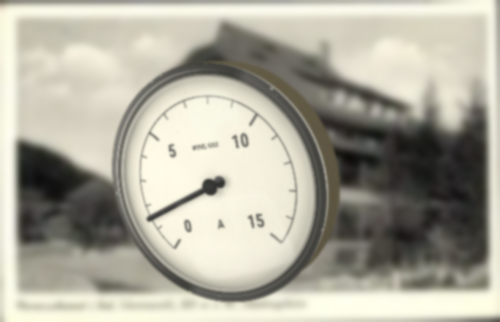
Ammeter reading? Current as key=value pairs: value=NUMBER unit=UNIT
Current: value=1.5 unit=A
